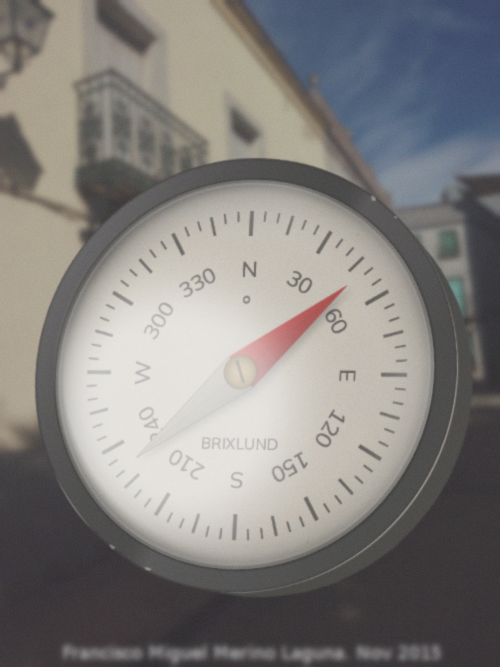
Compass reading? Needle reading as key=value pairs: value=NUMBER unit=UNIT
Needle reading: value=50 unit=°
